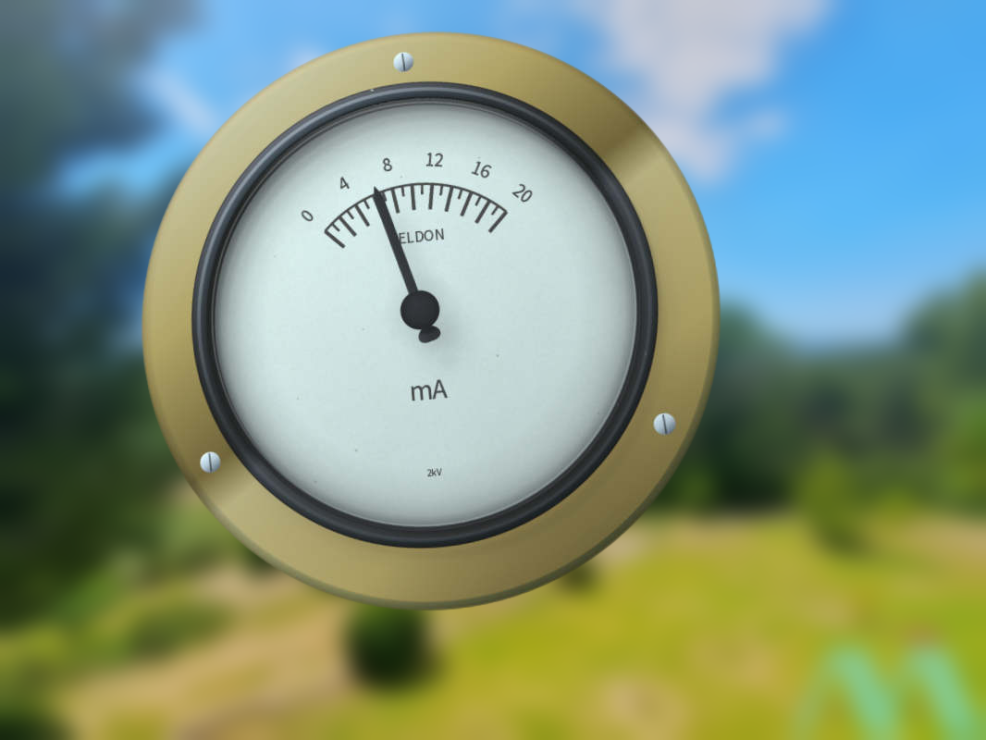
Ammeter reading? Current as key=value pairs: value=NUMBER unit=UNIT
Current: value=6.5 unit=mA
